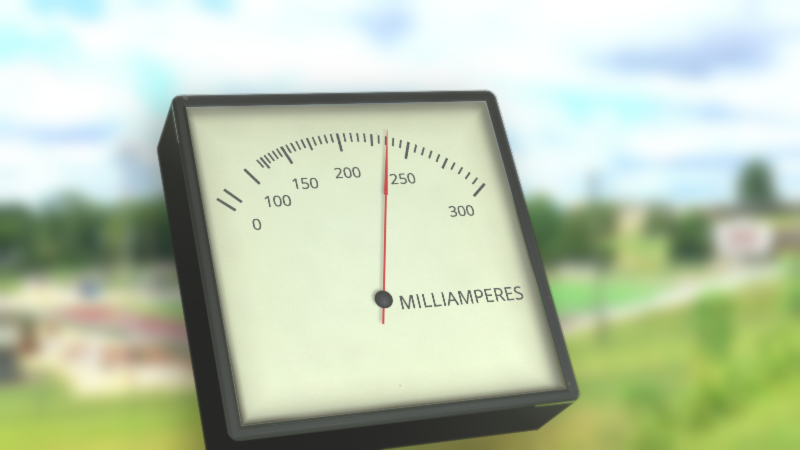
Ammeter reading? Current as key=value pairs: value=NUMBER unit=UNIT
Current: value=235 unit=mA
